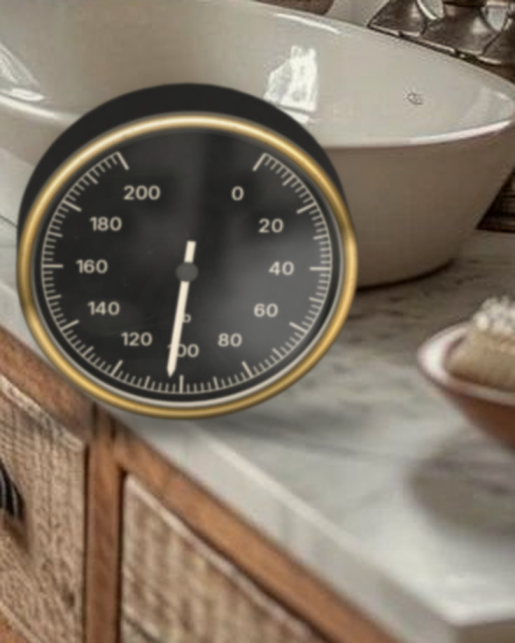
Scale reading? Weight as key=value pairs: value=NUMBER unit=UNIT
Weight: value=104 unit=lb
